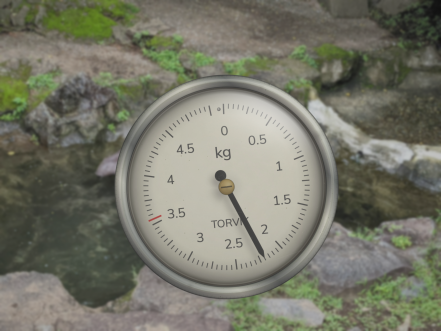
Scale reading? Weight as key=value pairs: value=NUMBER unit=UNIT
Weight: value=2.2 unit=kg
